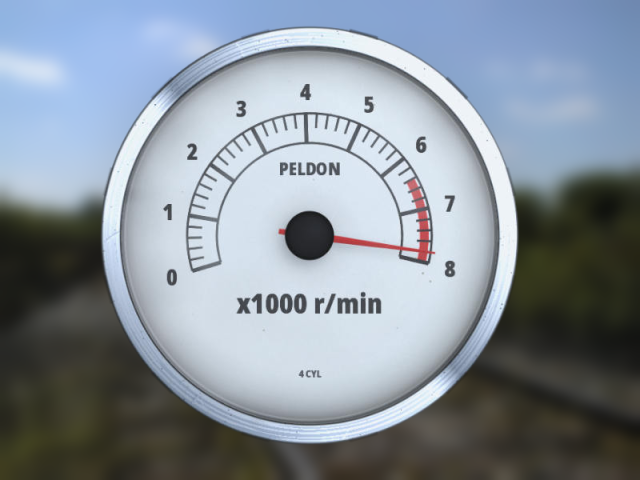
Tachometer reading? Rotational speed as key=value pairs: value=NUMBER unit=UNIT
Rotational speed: value=7800 unit=rpm
